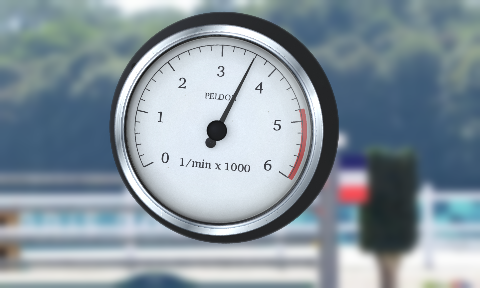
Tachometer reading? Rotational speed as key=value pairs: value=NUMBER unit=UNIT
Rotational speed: value=3600 unit=rpm
